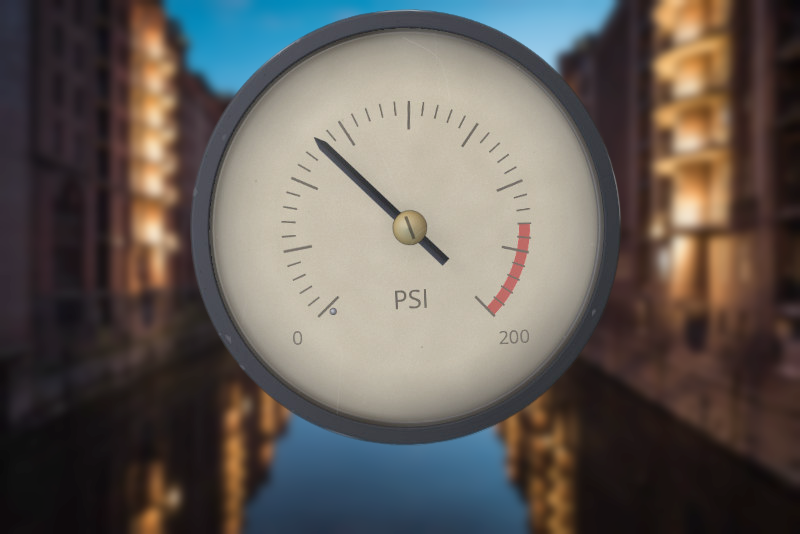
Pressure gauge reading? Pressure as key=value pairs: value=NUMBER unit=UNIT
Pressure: value=65 unit=psi
